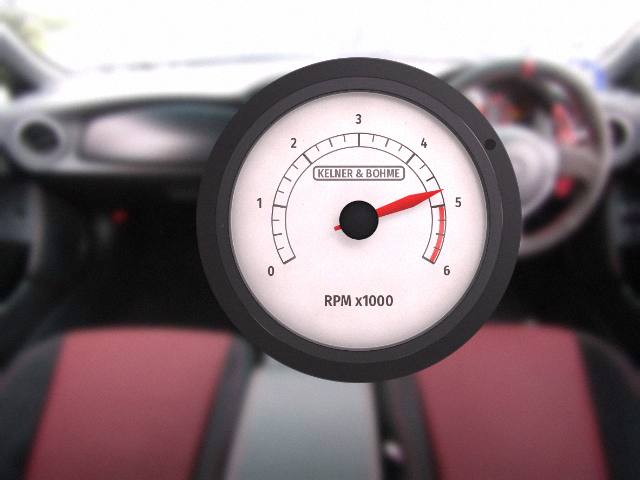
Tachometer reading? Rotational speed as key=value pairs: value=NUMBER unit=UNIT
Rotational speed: value=4750 unit=rpm
